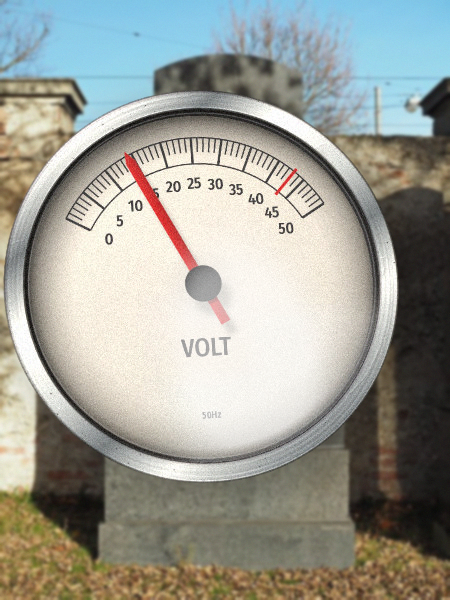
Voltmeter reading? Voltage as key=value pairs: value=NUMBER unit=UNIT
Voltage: value=14 unit=V
